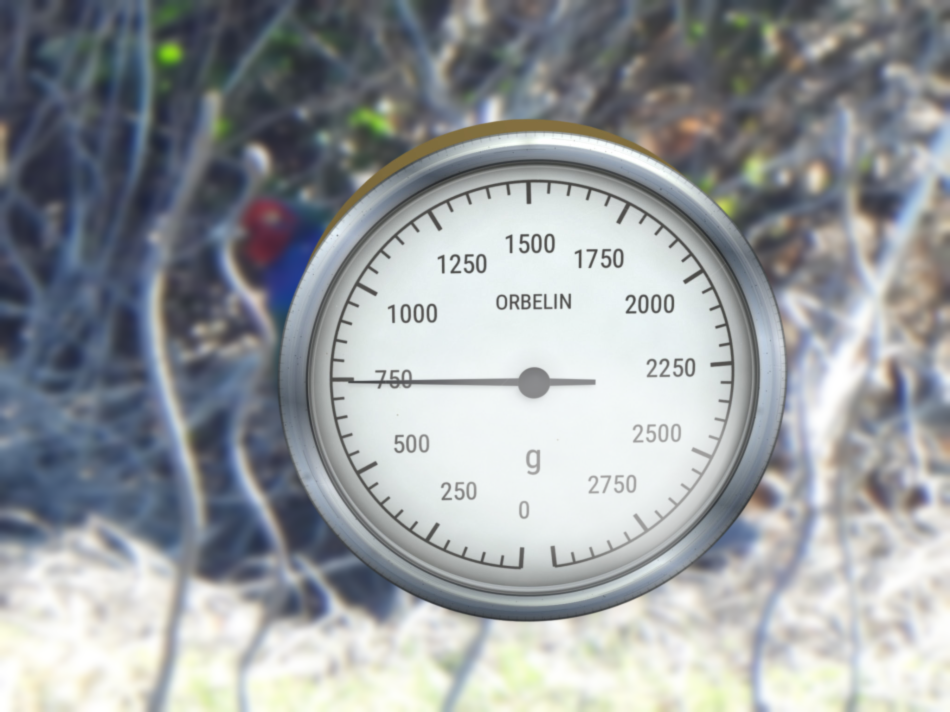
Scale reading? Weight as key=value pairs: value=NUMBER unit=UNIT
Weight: value=750 unit=g
